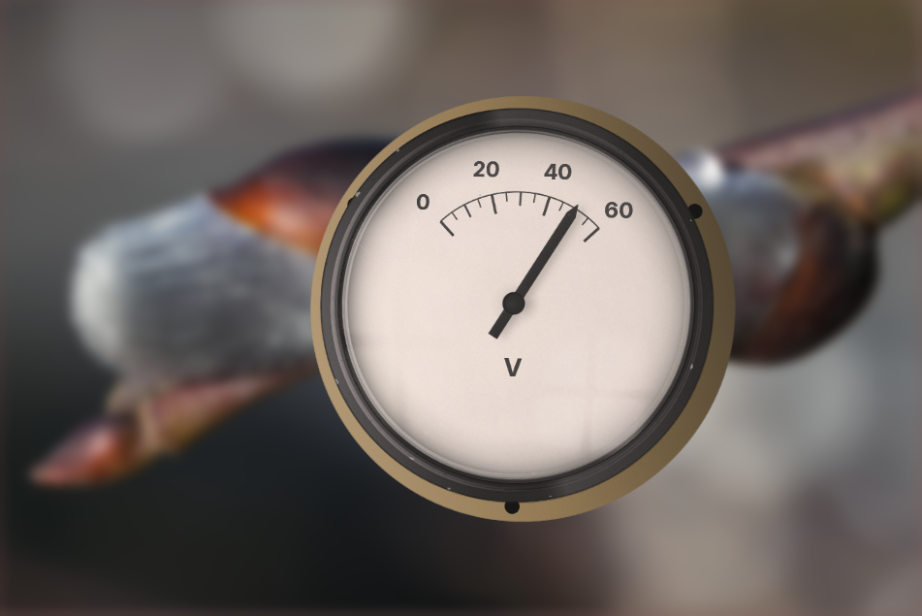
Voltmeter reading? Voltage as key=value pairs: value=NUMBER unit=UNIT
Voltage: value=50 unit=V
